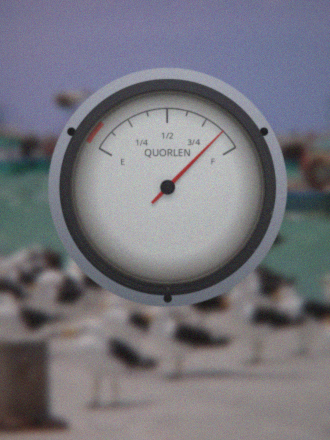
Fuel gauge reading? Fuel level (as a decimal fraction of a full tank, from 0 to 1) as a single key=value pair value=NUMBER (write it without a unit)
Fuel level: value=0.875
